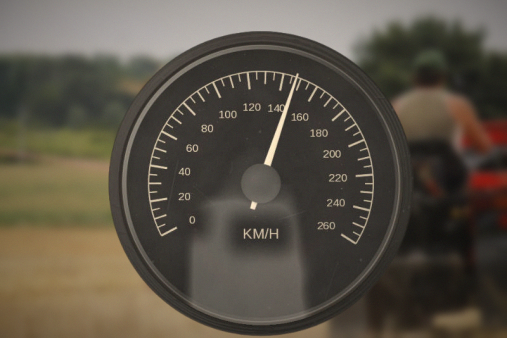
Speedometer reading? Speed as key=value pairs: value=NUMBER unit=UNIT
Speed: value=147.5 unit=km/h
